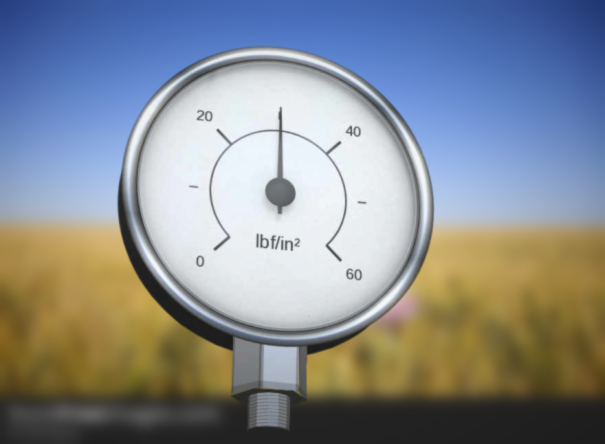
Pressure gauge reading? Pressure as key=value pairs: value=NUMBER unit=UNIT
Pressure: value=30 unit=psi
